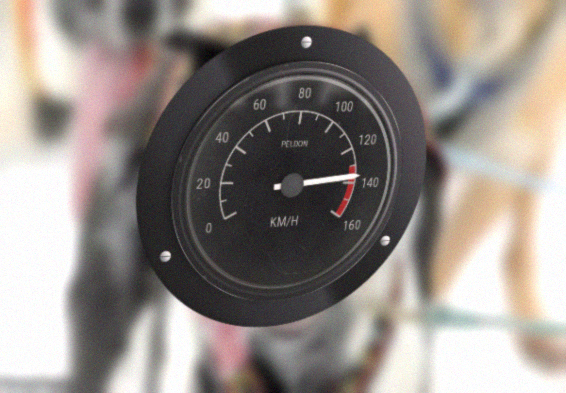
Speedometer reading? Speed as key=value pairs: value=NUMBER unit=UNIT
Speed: value=135 unit=km/h
